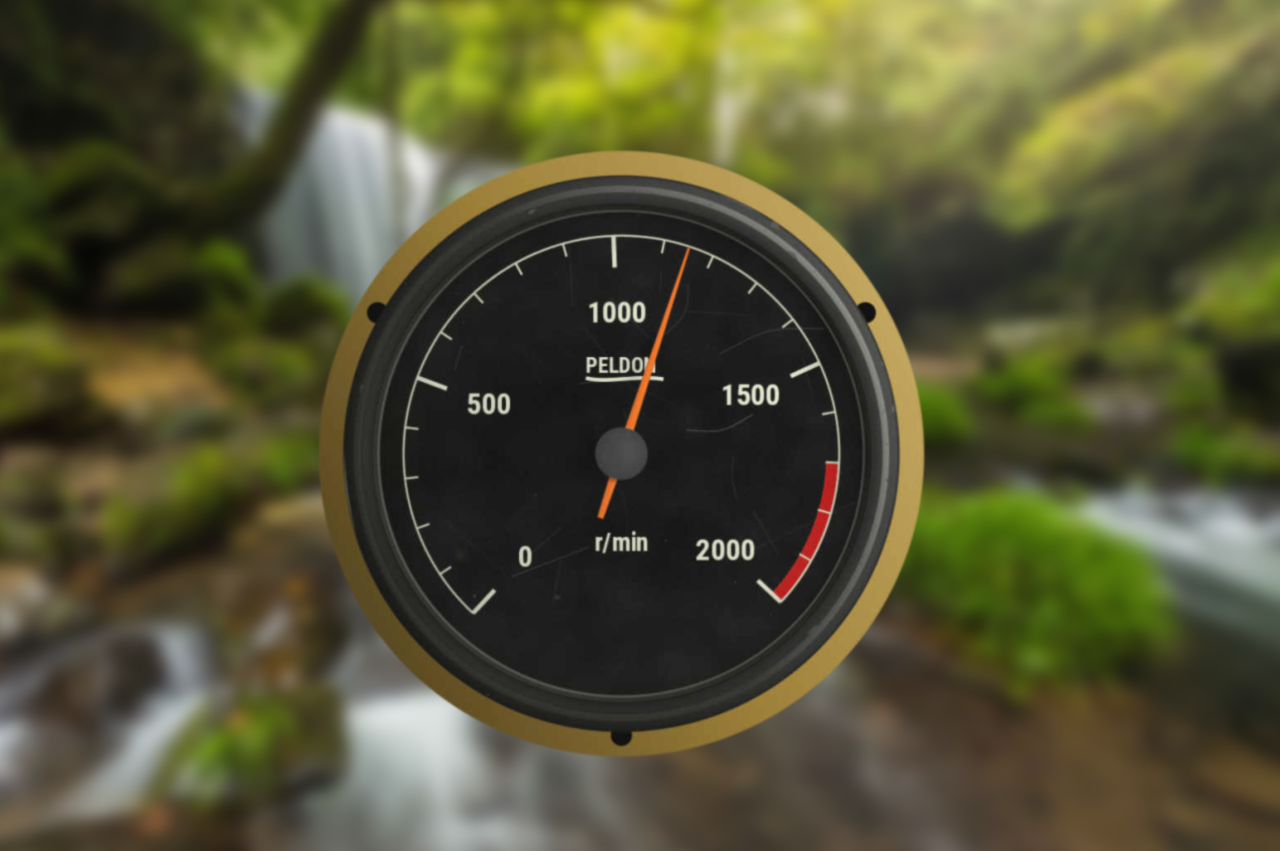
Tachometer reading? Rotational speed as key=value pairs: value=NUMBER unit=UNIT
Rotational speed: value=1150 unit=rpm
